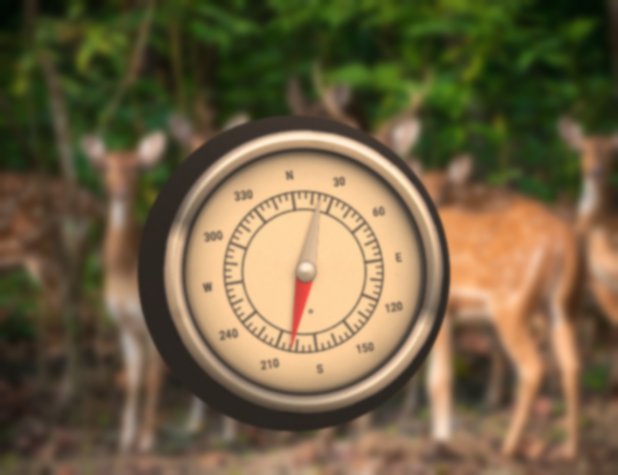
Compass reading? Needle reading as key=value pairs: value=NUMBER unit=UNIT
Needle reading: value=200 unit=°
